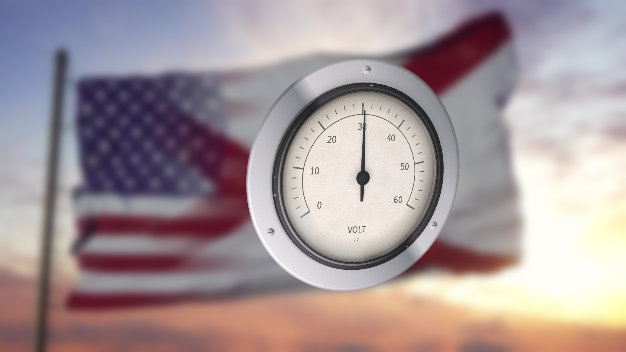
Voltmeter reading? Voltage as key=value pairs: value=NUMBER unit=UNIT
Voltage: value=30 unit=V
